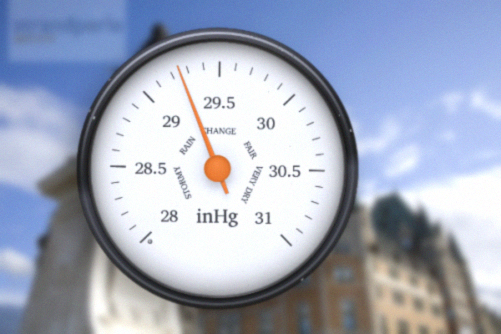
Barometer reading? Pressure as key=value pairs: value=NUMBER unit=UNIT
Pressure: value=29.25 unit=inHg
